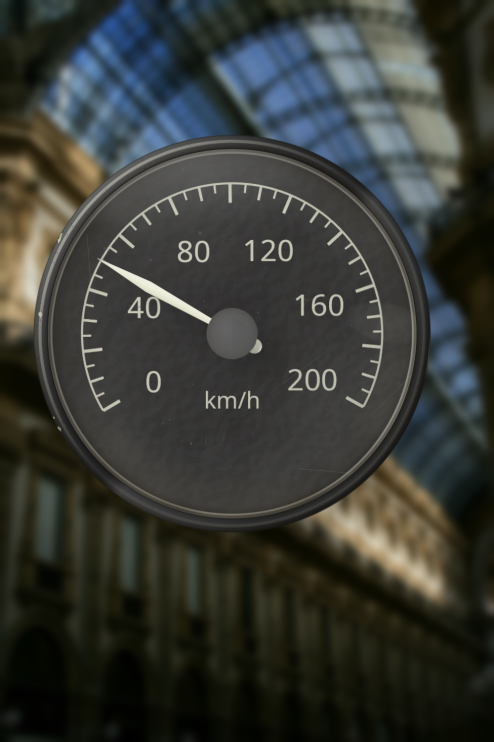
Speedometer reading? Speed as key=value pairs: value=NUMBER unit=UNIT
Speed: value=50 unit=km/h
